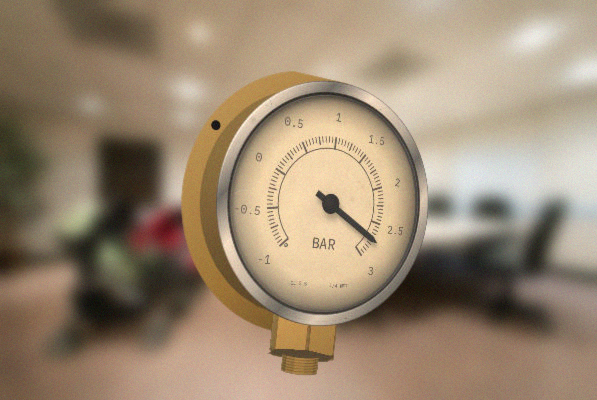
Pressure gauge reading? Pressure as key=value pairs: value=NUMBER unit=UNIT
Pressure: value=2.75 unit=bar
